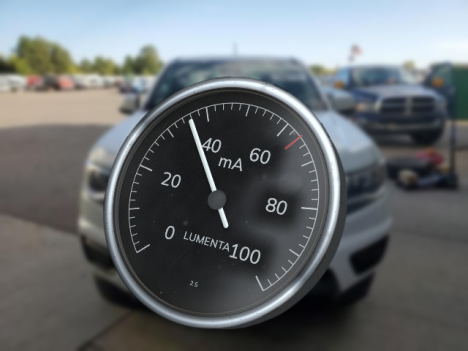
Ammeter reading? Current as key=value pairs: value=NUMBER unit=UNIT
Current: value=36 unit=mA
